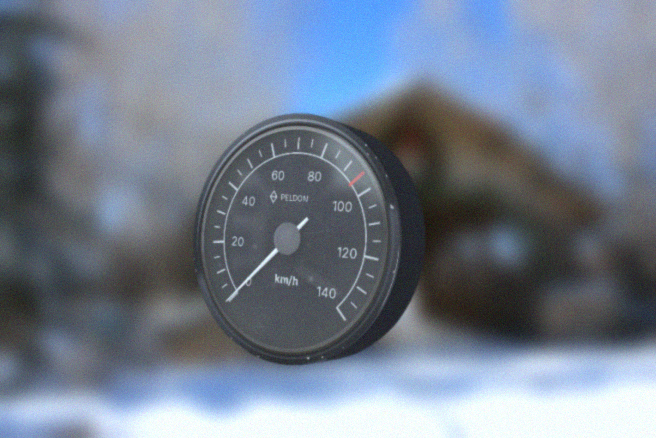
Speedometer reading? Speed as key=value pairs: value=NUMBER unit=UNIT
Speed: value=0 unit=km/h
